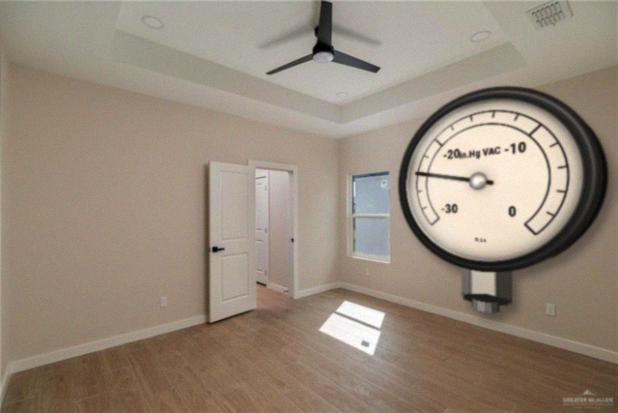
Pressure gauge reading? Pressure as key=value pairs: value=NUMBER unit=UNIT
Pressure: value=-24 unit=inHg
